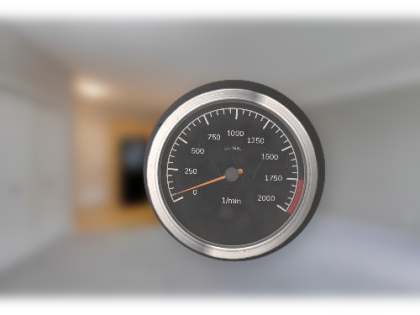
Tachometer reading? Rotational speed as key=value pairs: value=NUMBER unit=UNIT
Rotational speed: value=50 unit=rpm
